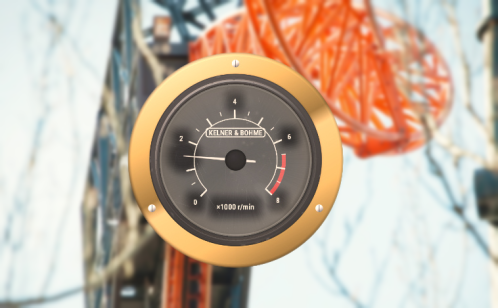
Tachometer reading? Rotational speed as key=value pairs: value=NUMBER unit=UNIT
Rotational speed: value=1500 unit=rpm
